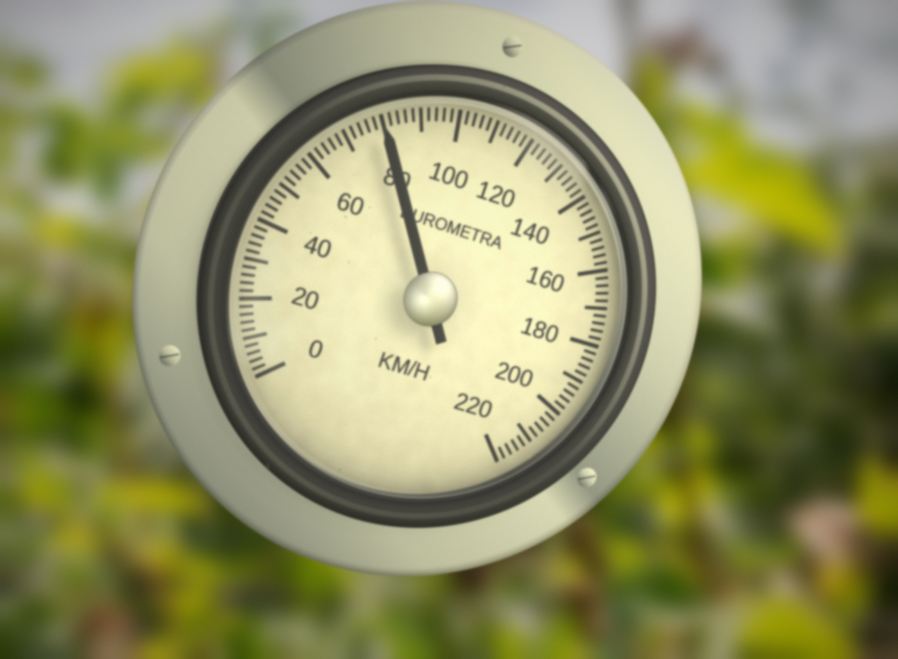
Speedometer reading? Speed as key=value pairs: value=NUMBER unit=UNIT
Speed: value=80 unit=km/h
